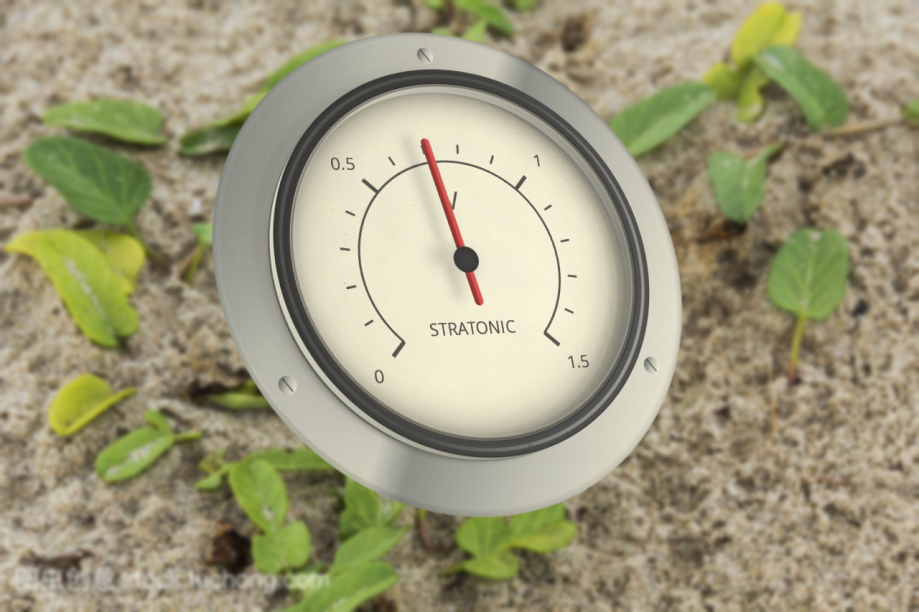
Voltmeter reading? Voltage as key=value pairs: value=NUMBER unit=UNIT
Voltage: value=0.7 unit=V
